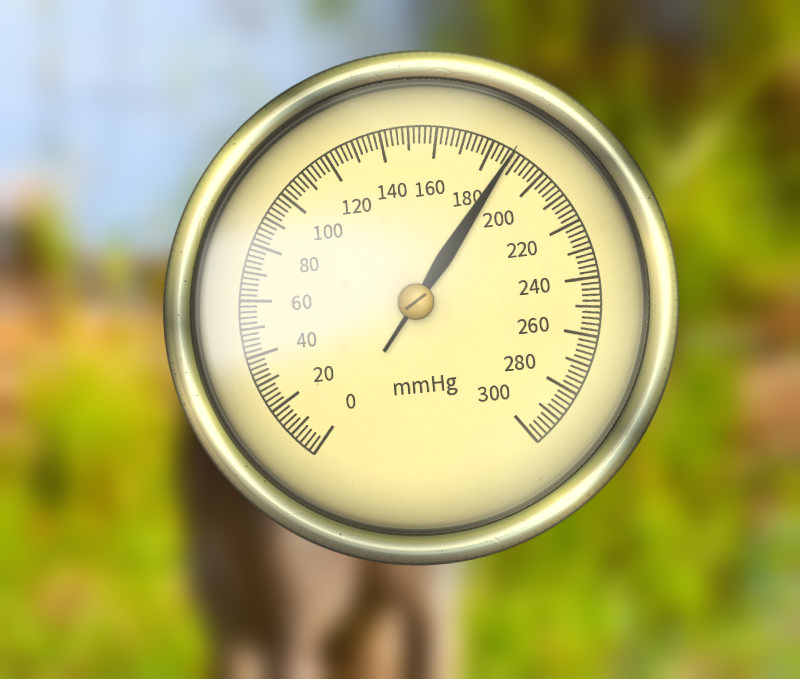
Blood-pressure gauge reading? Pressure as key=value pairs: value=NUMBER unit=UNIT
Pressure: value=188 unit=mmHg
